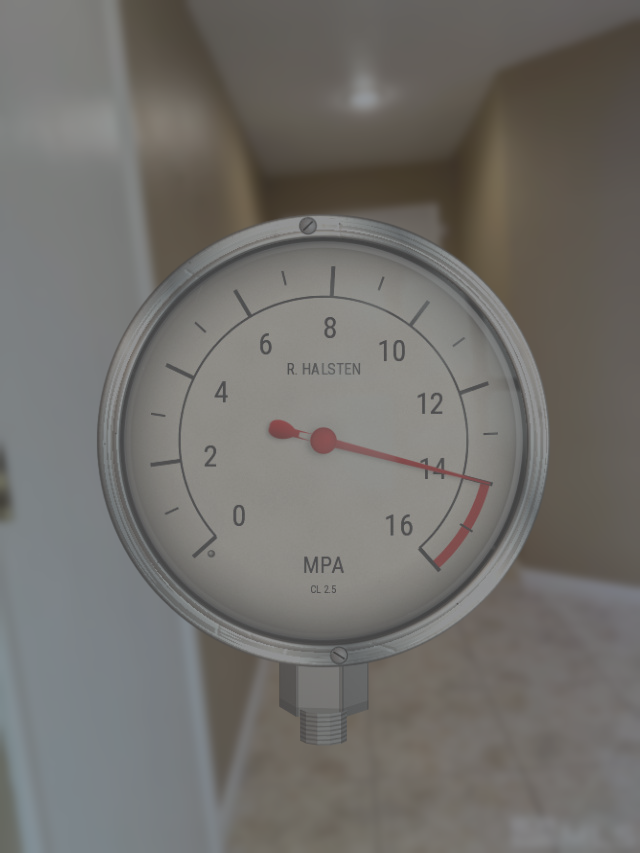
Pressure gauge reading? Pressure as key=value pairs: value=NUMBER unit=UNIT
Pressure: value=14 unit=MPa
